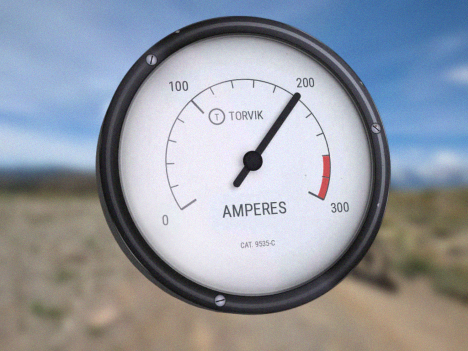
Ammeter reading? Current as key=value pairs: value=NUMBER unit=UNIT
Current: value=200 unit=A
